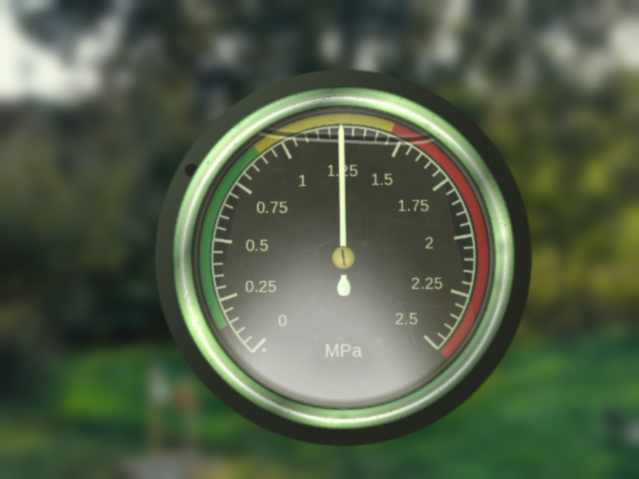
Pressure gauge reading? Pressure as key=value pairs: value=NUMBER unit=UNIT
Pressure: value=1.25 unit=MPa
